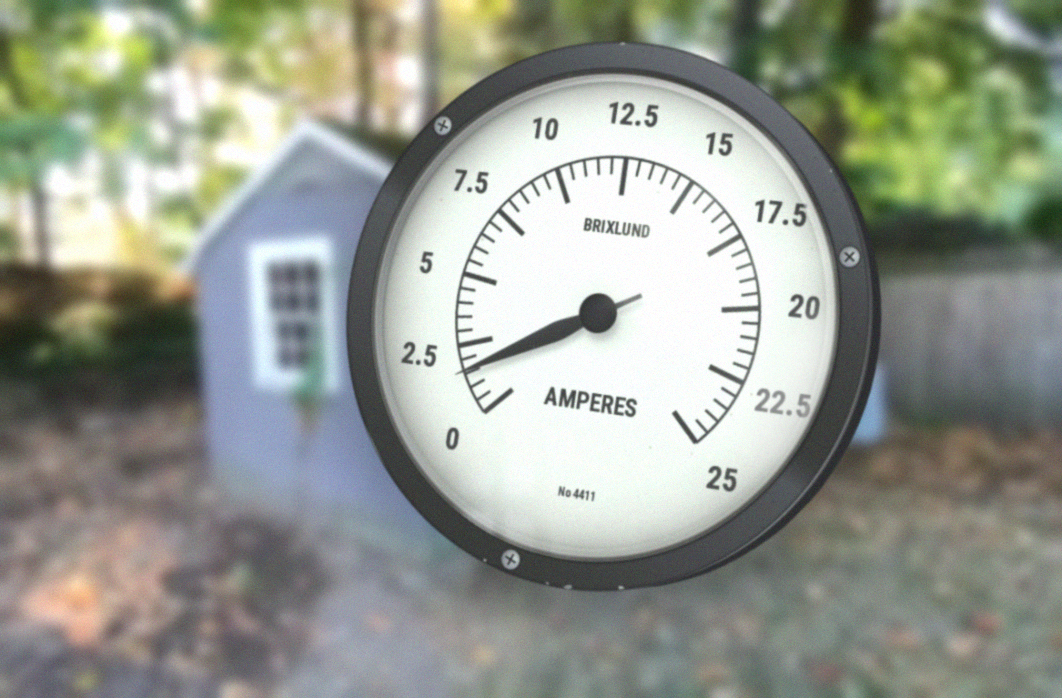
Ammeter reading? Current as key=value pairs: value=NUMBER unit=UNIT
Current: value=1.5 unit=A
